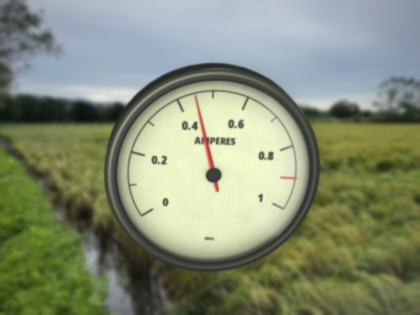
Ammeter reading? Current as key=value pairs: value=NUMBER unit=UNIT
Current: value=0.45 unit=A
